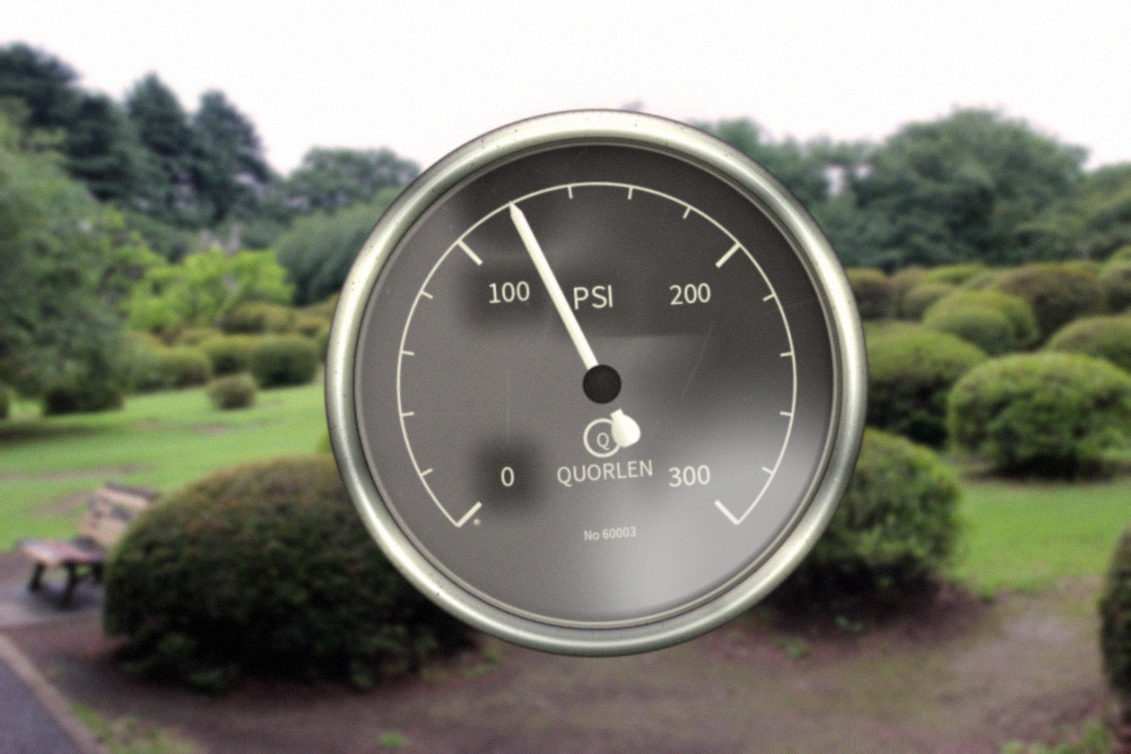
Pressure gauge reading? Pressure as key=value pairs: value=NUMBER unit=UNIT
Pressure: value=120 unit=psi
